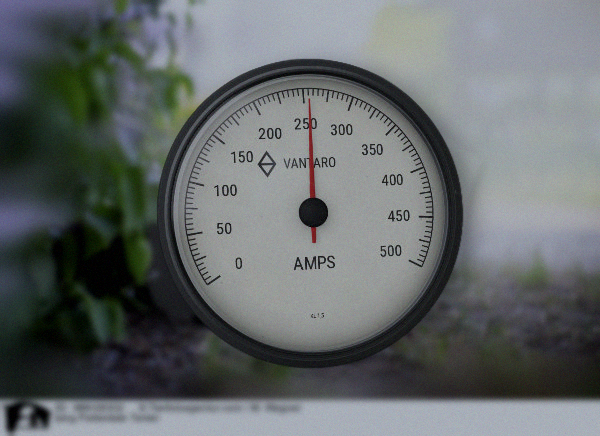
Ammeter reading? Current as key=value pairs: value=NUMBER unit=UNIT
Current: value=255 unit=A
